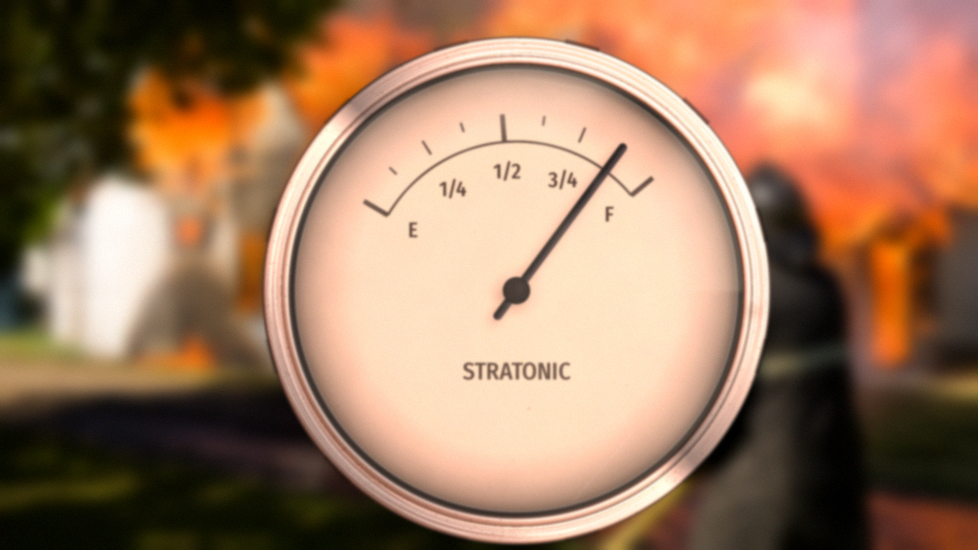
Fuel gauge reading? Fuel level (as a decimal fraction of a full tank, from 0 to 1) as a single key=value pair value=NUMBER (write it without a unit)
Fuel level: value=0.875
